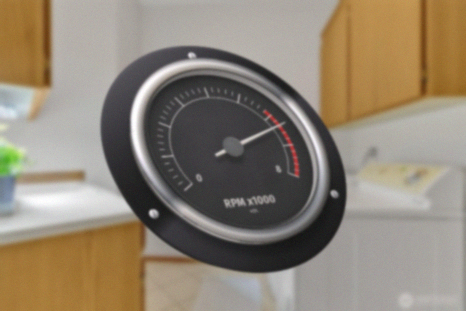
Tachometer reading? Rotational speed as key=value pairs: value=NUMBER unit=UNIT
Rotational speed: value=6400 unit=rpm
